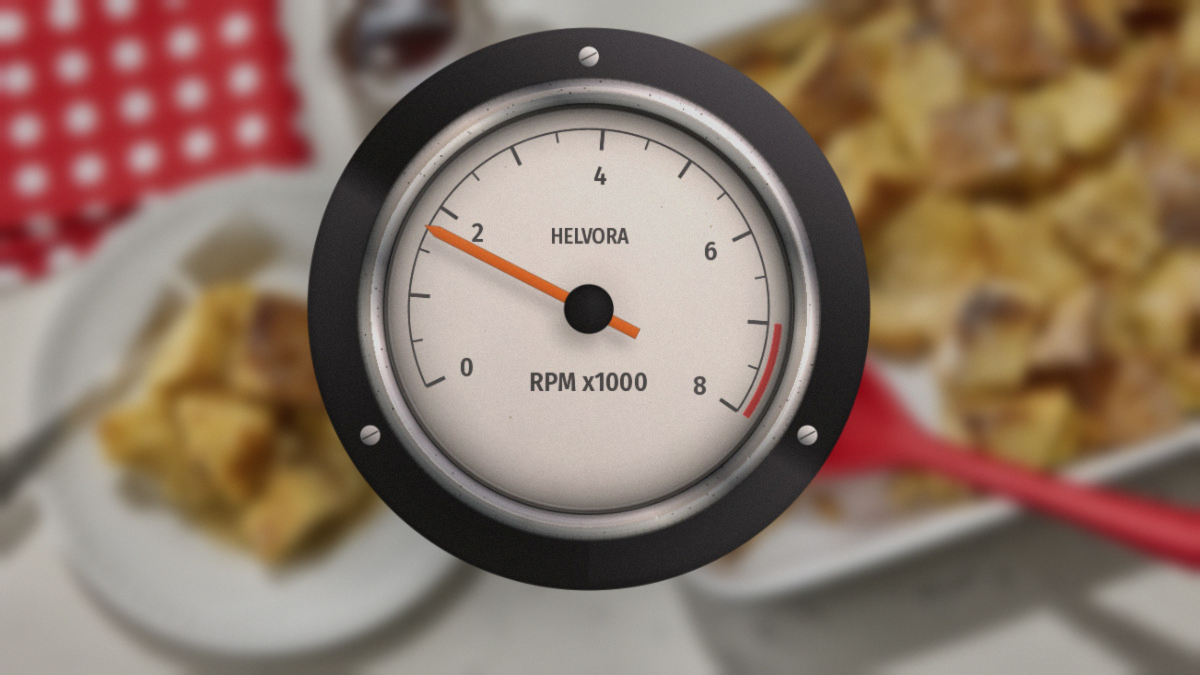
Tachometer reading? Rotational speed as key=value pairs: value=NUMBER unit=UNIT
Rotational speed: value=1750 unit=rpm
